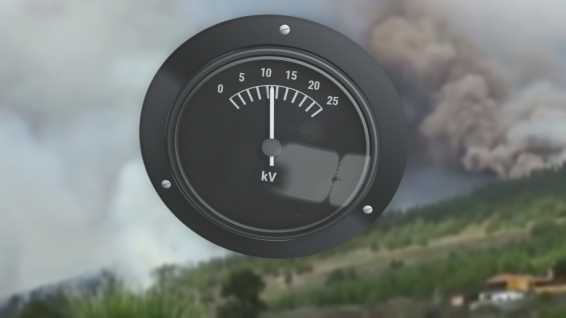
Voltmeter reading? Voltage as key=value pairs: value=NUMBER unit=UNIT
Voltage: value=11.25 unit=kV
